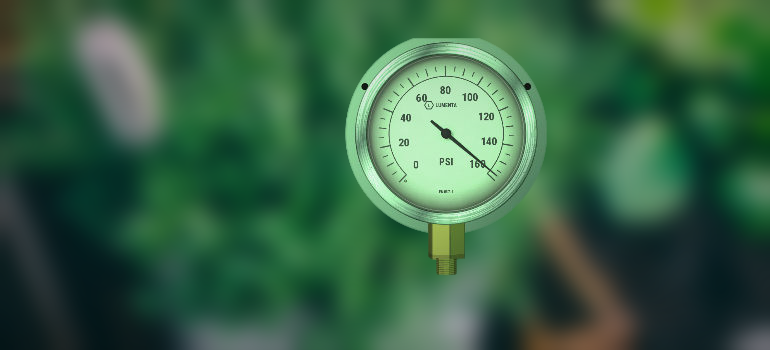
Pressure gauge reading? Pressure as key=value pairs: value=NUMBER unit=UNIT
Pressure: value=157.5 unit=psi
